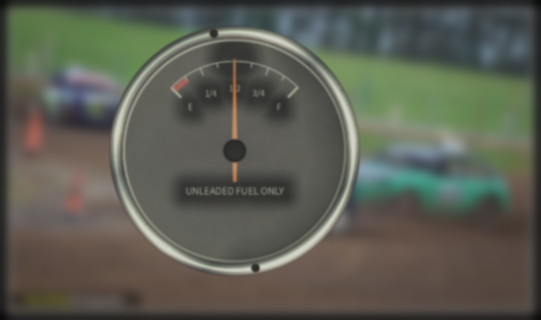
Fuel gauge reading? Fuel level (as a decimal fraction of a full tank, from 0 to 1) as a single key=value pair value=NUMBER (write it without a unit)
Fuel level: value=0.5
